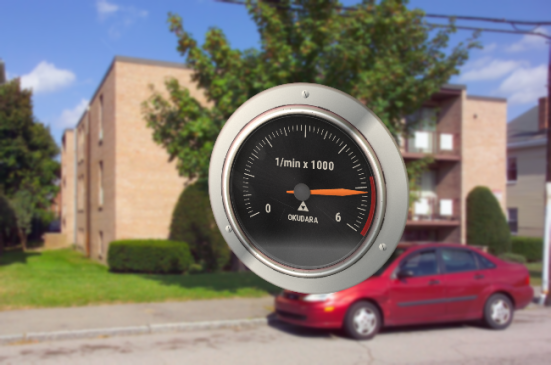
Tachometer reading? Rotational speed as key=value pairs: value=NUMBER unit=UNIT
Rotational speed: value=5100 unit=rpm
